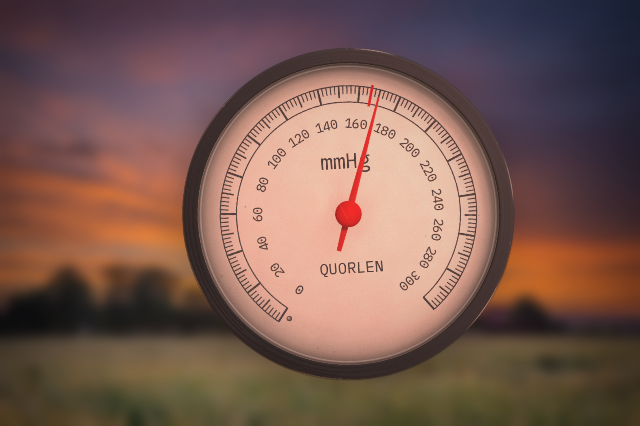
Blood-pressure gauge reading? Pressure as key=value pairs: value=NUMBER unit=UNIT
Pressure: value=170 unit=mmHg
